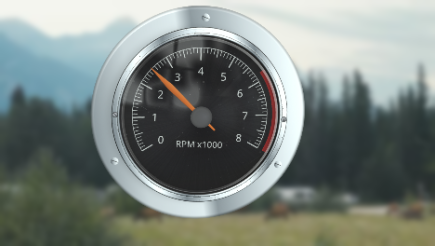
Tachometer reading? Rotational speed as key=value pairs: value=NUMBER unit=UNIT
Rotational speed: value=2500 unit=rpm
